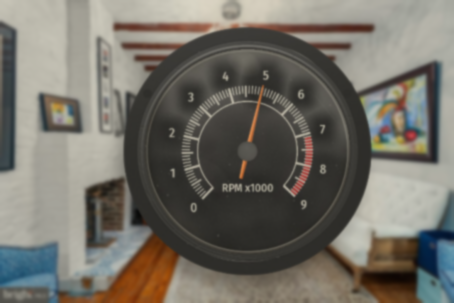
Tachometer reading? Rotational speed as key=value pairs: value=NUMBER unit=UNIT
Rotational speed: value=5000 unit=rpm
